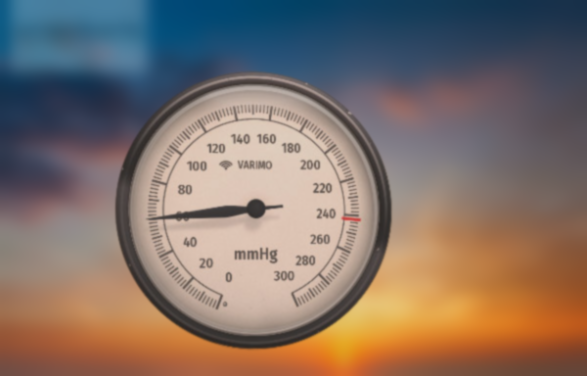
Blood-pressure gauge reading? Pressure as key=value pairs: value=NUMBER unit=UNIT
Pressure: value=60 unit=mmHg
